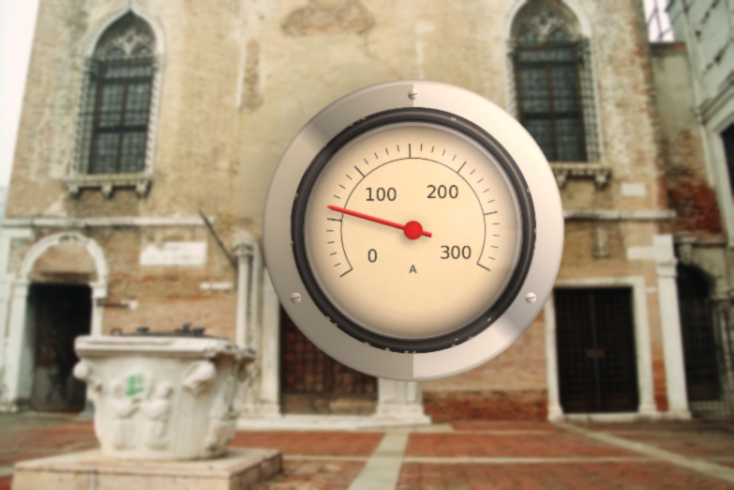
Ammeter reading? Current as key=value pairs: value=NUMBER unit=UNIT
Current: value=60 unit=A
